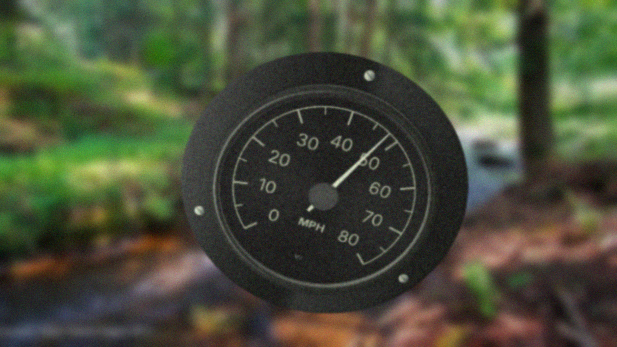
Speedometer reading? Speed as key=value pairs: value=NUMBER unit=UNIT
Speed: value=47.5 unit=mph
